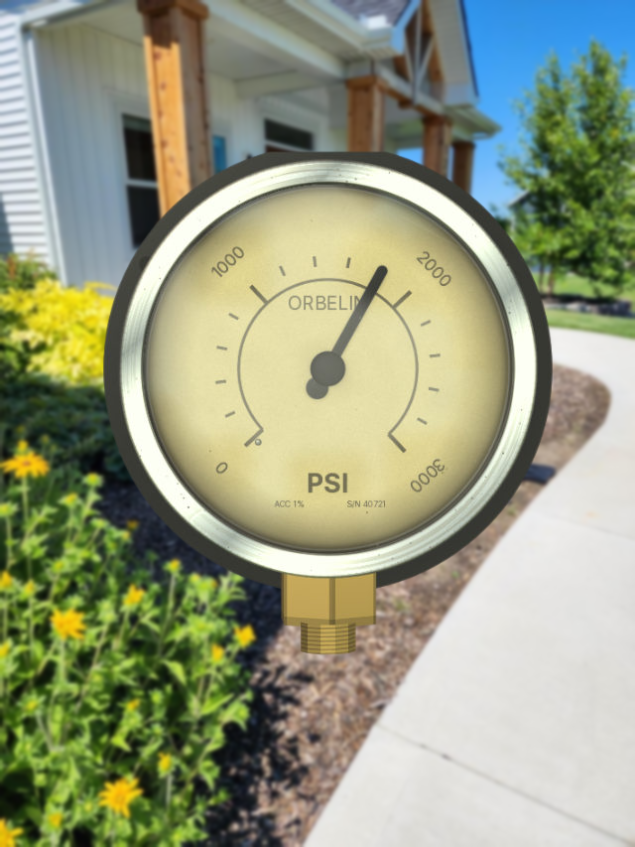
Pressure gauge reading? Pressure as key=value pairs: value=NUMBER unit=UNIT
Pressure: value=1800 unit=psi
